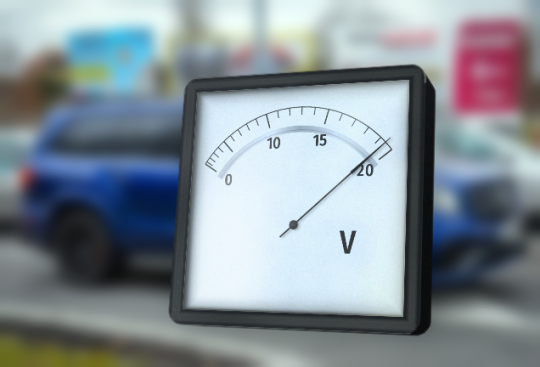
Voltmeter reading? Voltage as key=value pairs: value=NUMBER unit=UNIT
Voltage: value=19.5 unit=V
